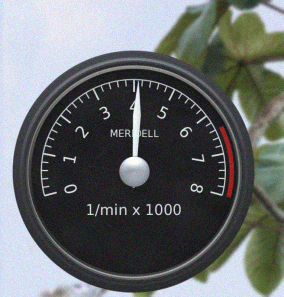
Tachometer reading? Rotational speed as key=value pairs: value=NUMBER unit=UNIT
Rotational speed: value=4100 unit=rpm
